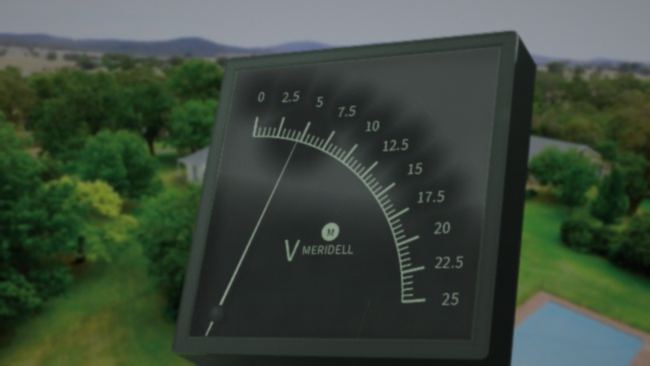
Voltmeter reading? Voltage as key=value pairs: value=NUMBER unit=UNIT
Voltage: value=5 unit=V
